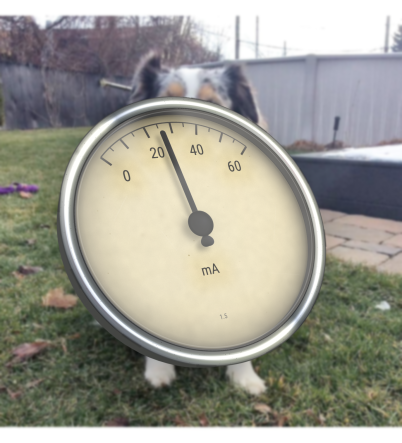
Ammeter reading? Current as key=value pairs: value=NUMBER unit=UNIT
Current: value=25 unit=mA
